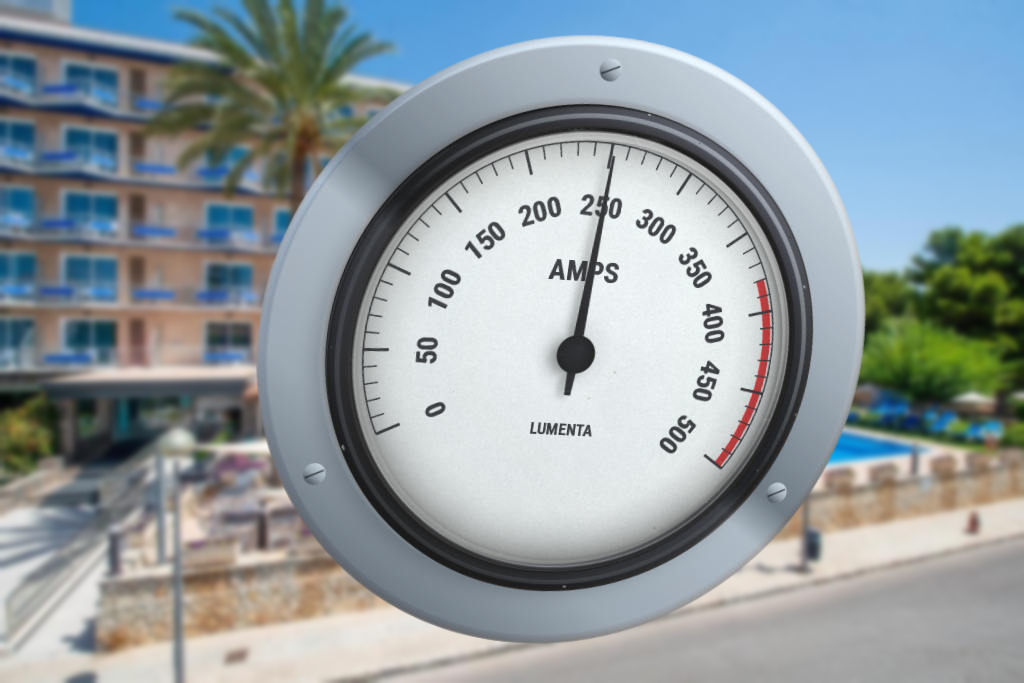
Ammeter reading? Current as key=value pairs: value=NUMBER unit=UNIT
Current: value=250 unit=A
